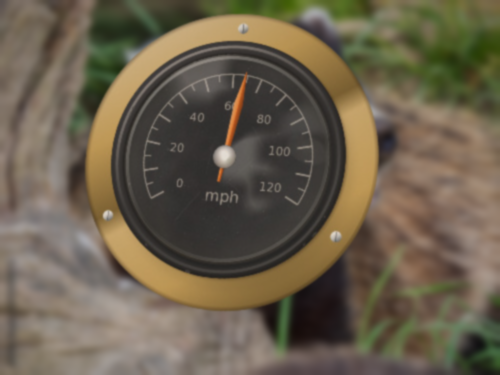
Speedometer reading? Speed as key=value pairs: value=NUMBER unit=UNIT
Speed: value=65 unit=mph
